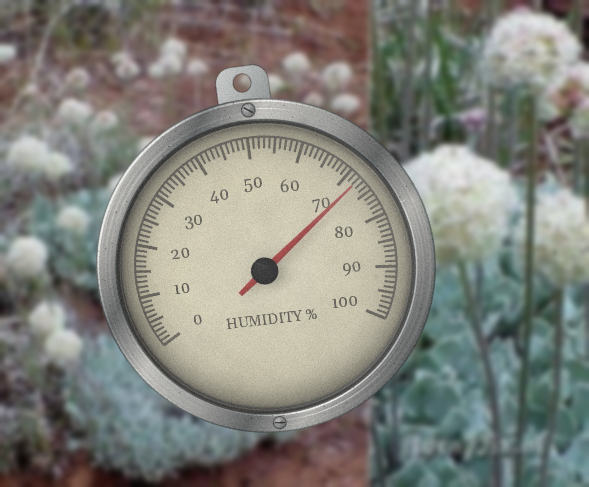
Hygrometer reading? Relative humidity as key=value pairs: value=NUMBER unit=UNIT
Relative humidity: value=72 unit=%
